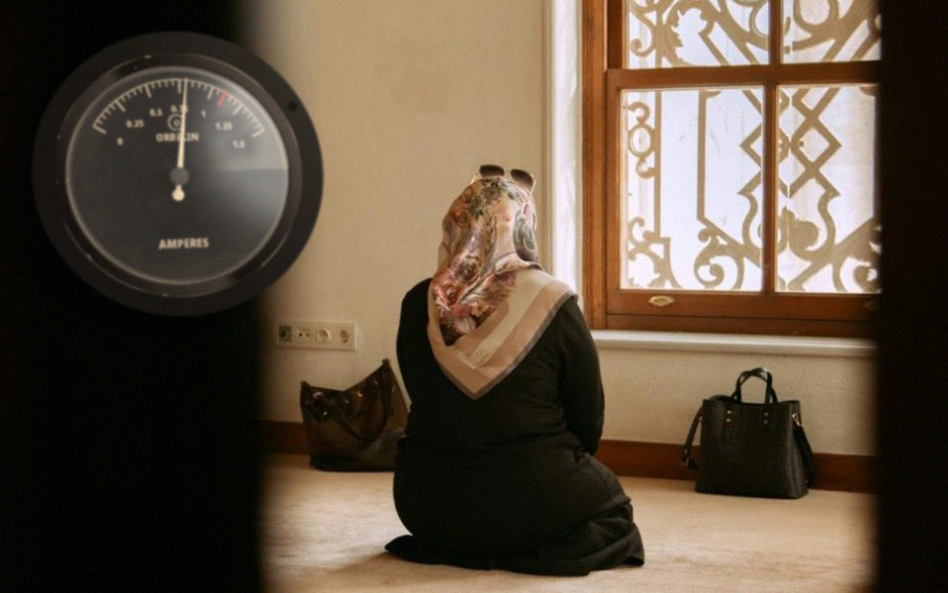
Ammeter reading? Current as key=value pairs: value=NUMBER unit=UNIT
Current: value=0.8 unit=A
